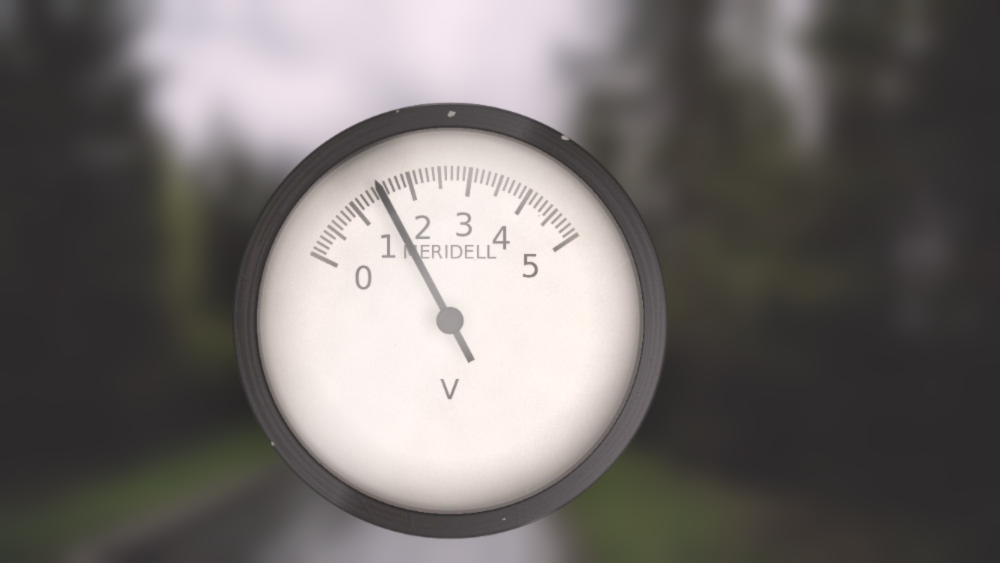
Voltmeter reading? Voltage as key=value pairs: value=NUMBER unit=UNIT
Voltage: value=1.5 unit=V
